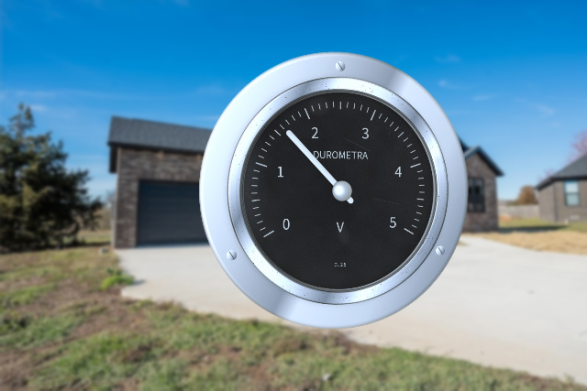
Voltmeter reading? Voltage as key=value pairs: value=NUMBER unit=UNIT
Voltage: value=1.6 unit=V
